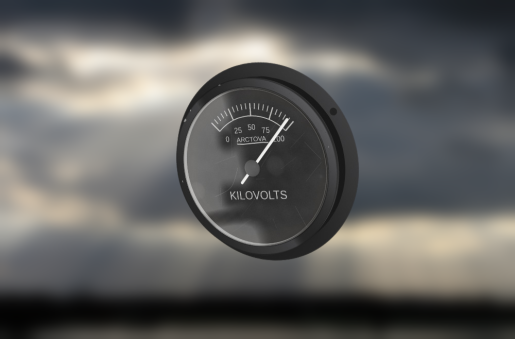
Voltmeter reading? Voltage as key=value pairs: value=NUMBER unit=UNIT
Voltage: value=95 unit=kV
